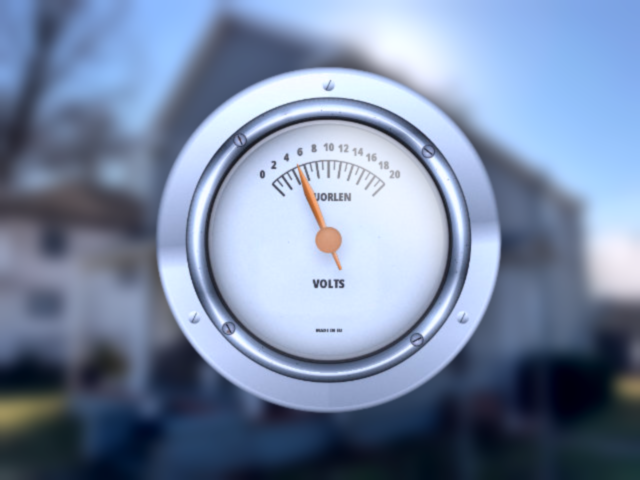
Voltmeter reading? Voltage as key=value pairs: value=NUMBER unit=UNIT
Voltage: value=5 unit=V
